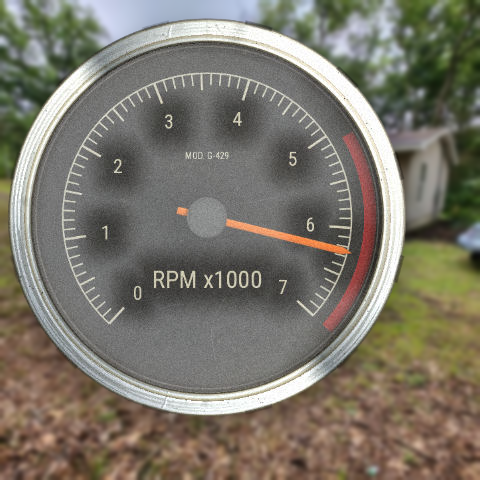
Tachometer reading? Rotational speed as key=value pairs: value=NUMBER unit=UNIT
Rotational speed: value=6250 unit=rpm
